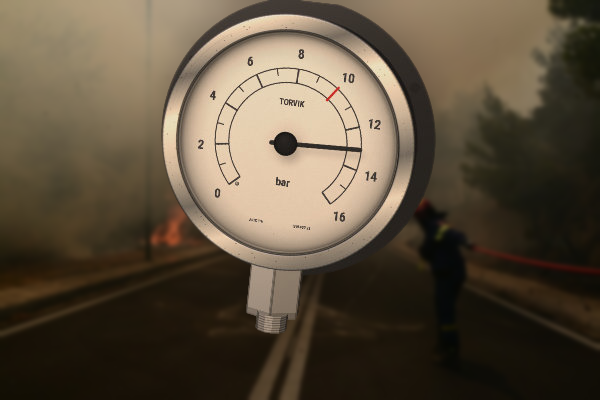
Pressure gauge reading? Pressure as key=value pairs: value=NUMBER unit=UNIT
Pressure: value=13 unit=bar
